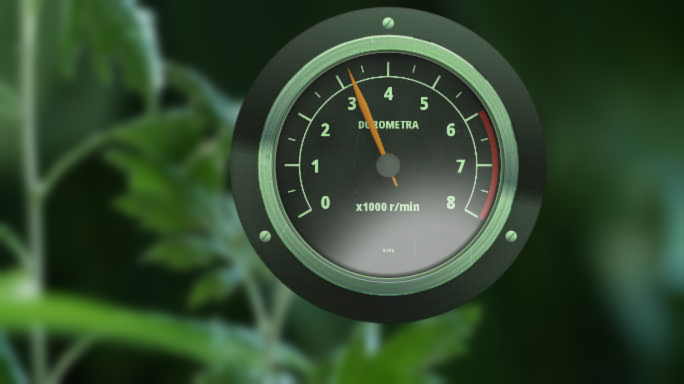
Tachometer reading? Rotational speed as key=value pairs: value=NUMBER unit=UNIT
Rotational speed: value=3250 unit=rpm
